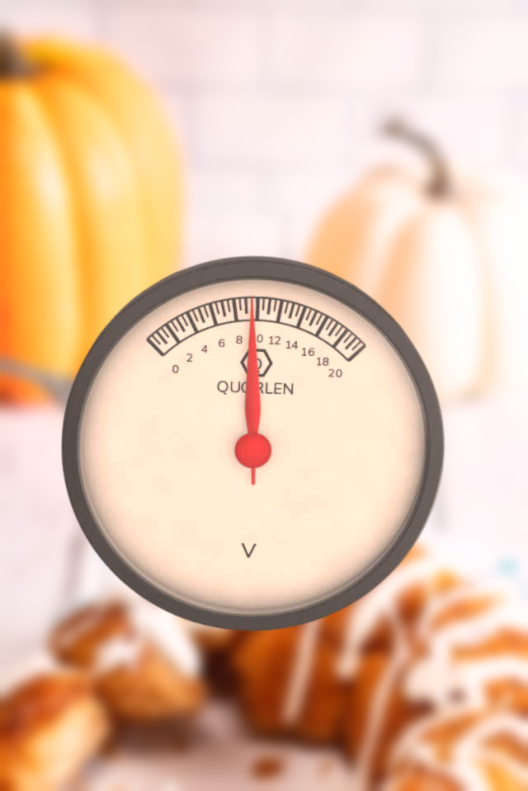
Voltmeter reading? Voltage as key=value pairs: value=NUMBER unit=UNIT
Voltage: value=9.5 unit=V
